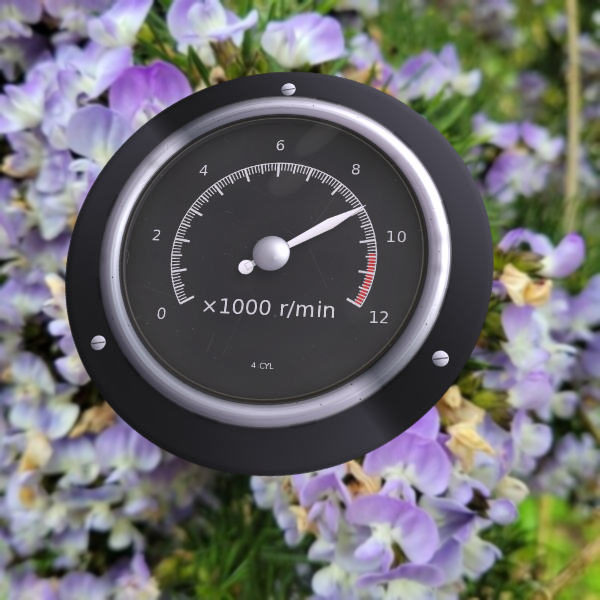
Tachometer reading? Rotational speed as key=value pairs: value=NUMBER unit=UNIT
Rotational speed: value=9000 unit=rpm
